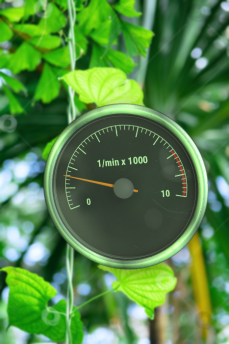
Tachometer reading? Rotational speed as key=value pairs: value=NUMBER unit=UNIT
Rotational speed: value=1600 unit=rpm
